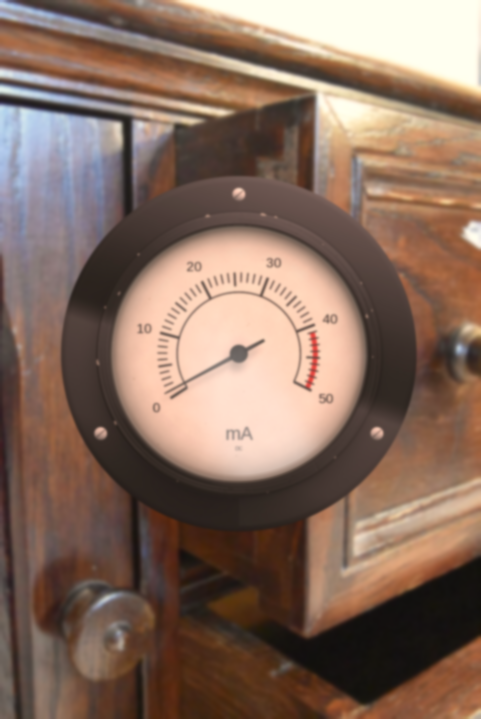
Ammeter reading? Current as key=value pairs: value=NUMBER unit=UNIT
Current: value=1 unit=mA
